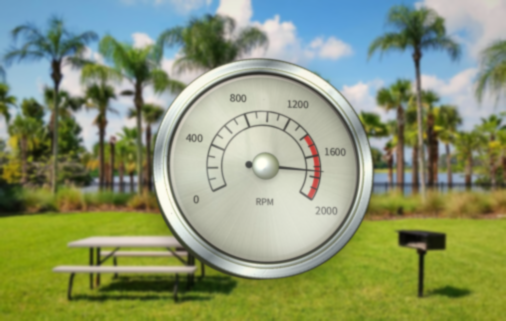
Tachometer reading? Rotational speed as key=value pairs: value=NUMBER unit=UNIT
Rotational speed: value=1750 unit=rpm
